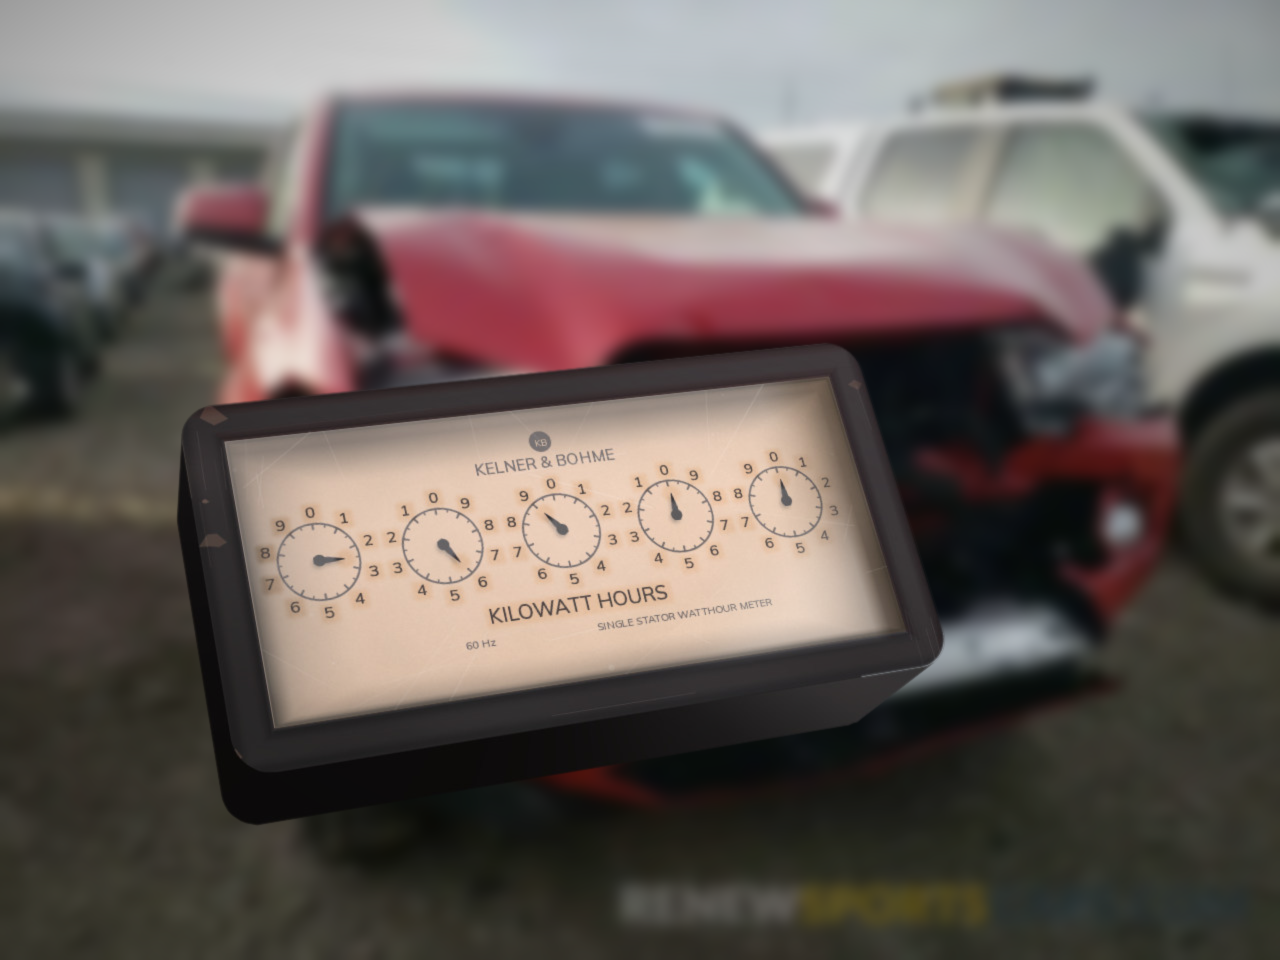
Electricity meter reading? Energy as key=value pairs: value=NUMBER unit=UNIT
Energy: value=25900 unit=kWh
